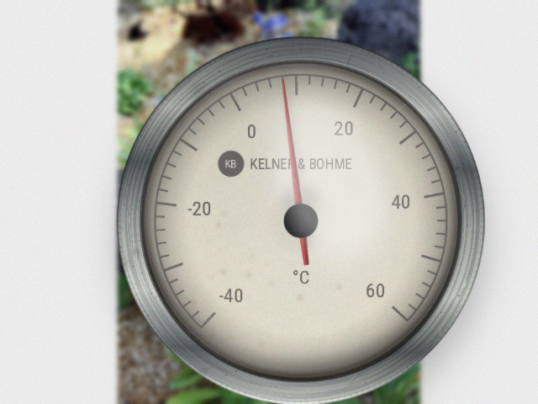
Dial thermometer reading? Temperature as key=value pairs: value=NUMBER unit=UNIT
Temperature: value=8 unit=°C
